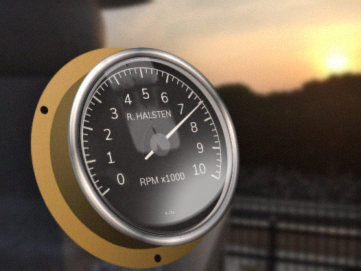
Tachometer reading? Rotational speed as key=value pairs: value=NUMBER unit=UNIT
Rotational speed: value=7400 unit=rpm
